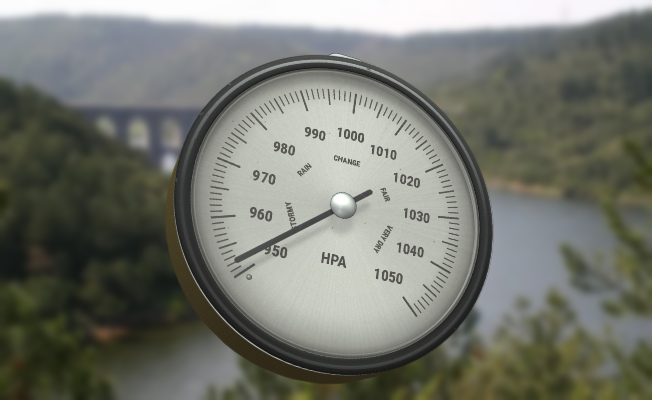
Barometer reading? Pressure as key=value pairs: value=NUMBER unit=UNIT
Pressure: value=952 unit=hPa
